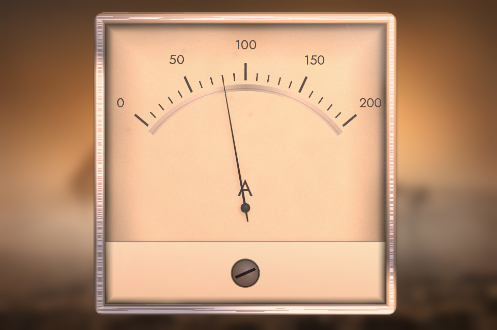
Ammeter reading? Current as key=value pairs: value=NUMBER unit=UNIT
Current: value=80 unit=A
